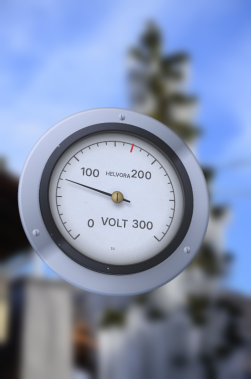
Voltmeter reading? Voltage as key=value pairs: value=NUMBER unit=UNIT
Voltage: value=70 unit=V
